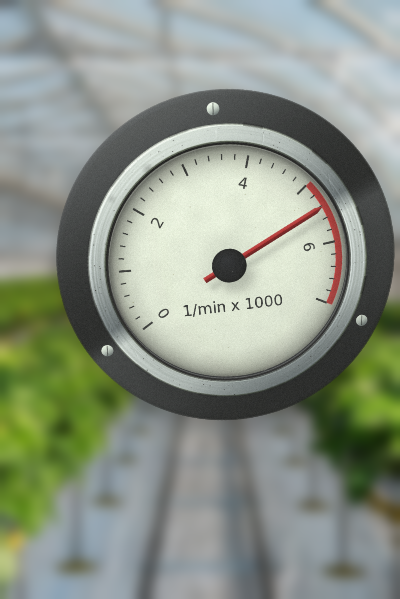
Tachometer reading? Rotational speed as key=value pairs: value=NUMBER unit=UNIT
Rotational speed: value=5400 unit=rpm
